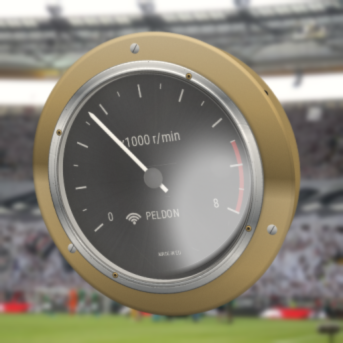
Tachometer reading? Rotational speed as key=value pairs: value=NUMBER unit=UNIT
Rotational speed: value=2750 unit=rpm
